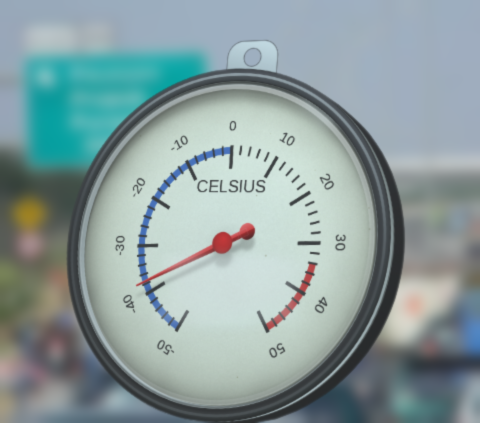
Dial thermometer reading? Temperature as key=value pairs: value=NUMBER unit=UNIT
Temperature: value=-38 unit=°C
